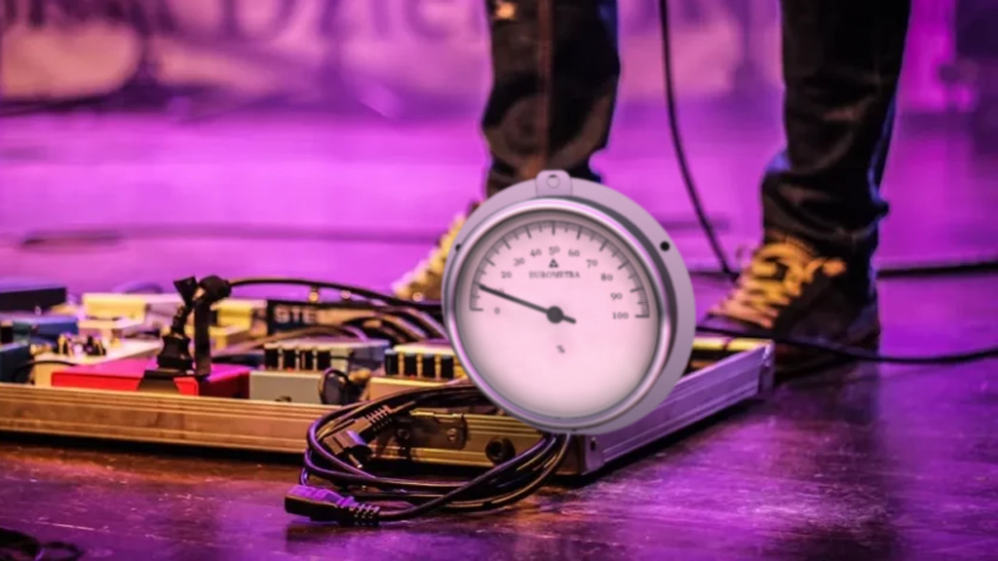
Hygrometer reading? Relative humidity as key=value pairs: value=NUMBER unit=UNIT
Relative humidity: value=10 unit=%
